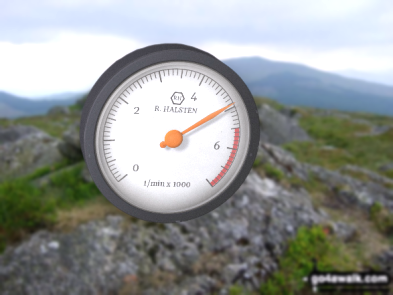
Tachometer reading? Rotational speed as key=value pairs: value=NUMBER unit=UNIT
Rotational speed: value=4900 unit=rpm
